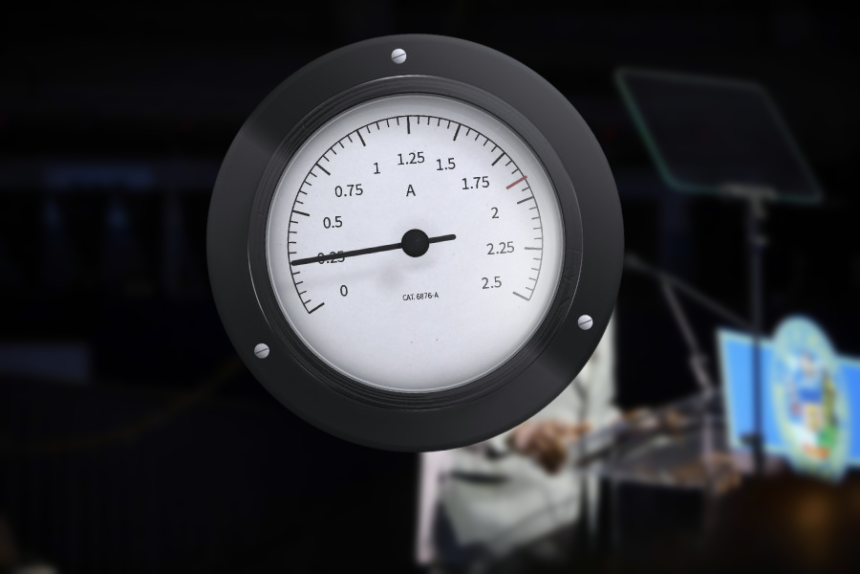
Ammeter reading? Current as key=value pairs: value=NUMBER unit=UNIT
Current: value=0.25 unit=A
